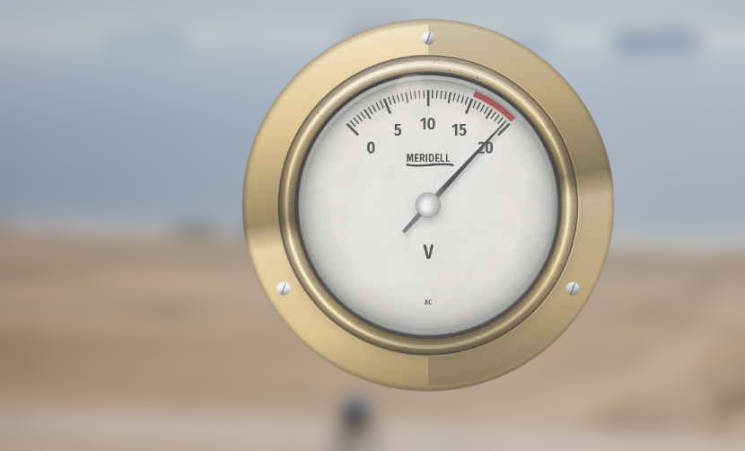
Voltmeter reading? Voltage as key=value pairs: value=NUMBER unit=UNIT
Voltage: value=19.5 unit=V
